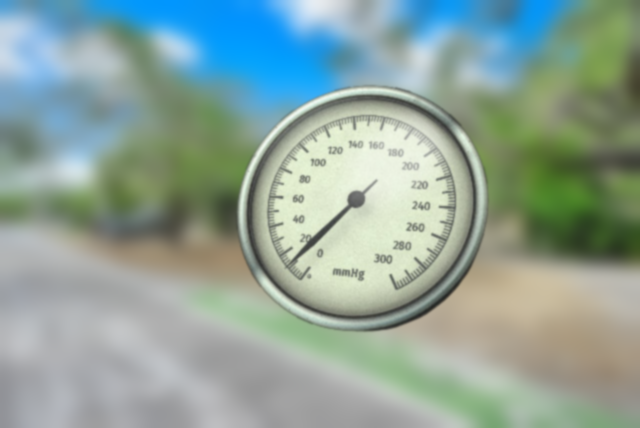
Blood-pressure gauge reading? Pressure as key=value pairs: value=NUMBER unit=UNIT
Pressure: value=10 unit=mmHg
